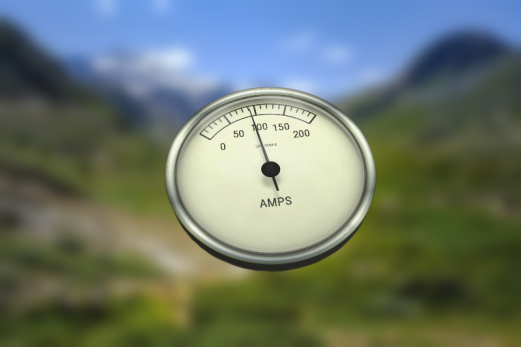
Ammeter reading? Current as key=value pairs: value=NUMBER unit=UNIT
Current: value=90 unit=A
